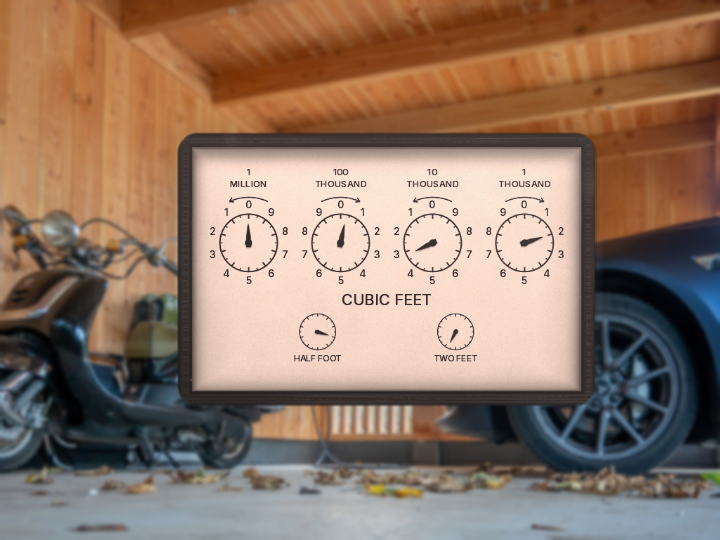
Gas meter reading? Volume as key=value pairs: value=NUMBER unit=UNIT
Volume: value=3200 unit=ft³
